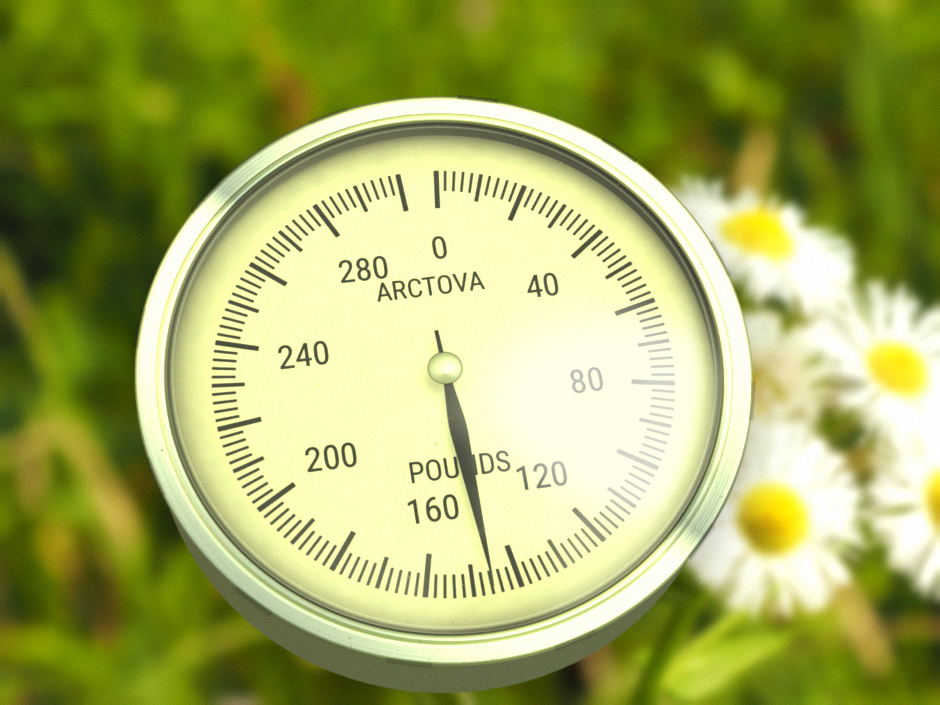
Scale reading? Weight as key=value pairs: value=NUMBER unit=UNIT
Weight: value=146 unit=lb
